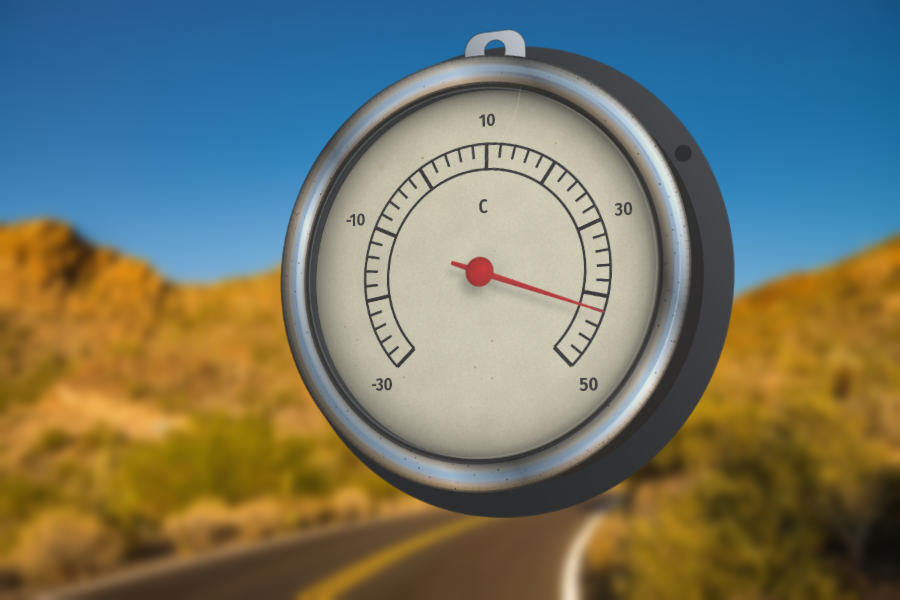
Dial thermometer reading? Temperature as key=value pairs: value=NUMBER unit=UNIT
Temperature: value=42 unit=°C
